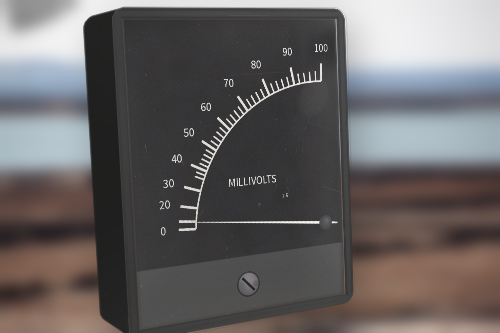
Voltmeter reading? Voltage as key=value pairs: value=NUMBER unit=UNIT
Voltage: value=10 unit=mV
